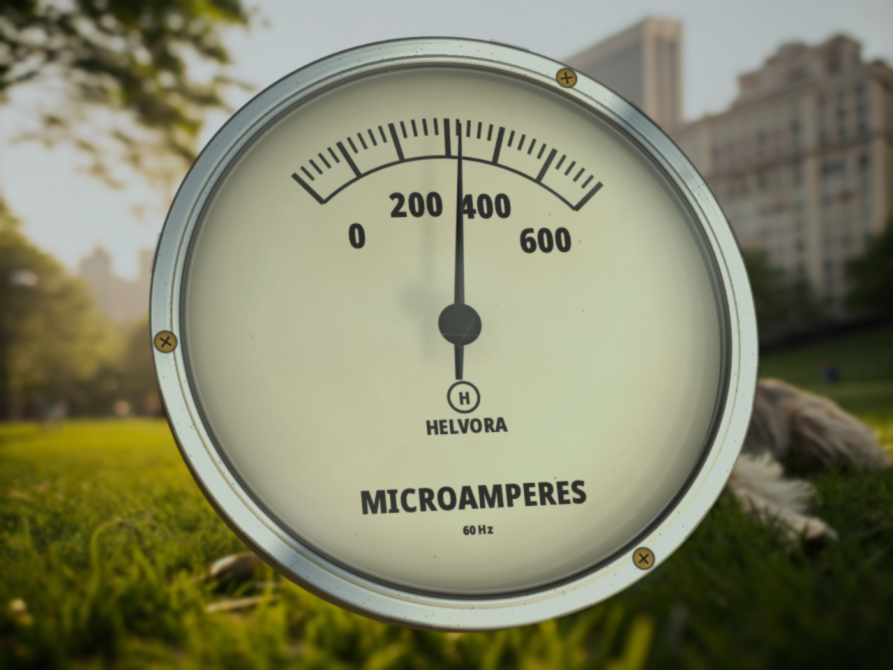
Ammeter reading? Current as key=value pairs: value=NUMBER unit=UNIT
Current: value=320 unit=µA
